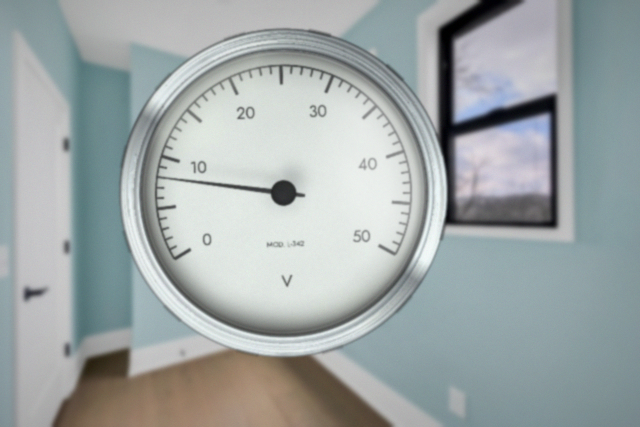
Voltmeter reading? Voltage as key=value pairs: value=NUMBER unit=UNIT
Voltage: value=8 unit=V
